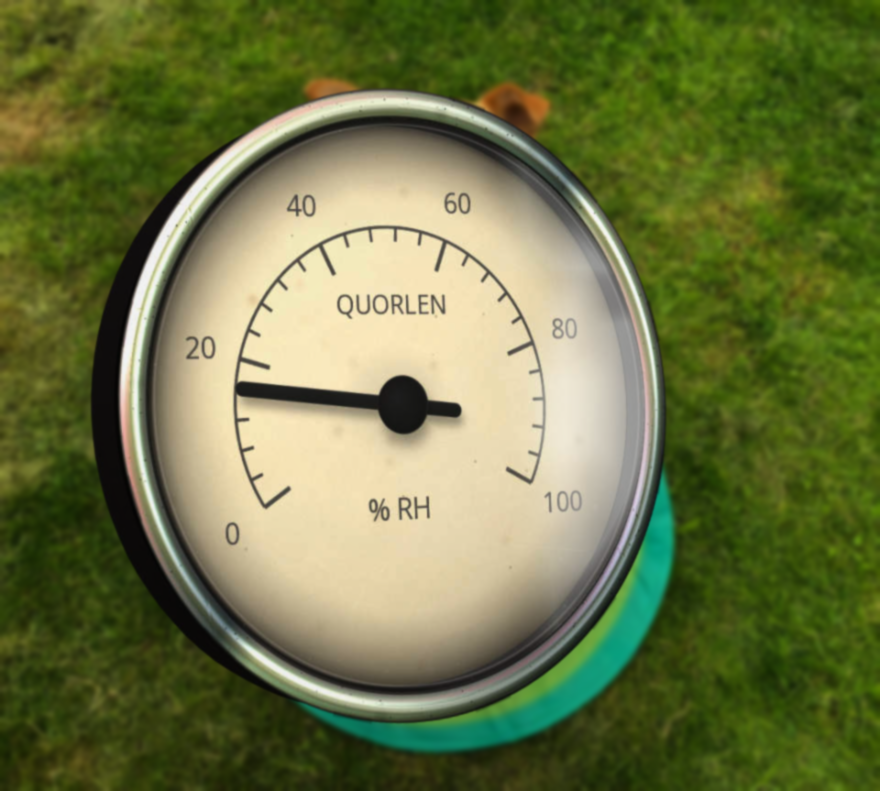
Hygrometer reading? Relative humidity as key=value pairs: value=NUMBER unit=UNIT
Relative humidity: value=16 unit=%
